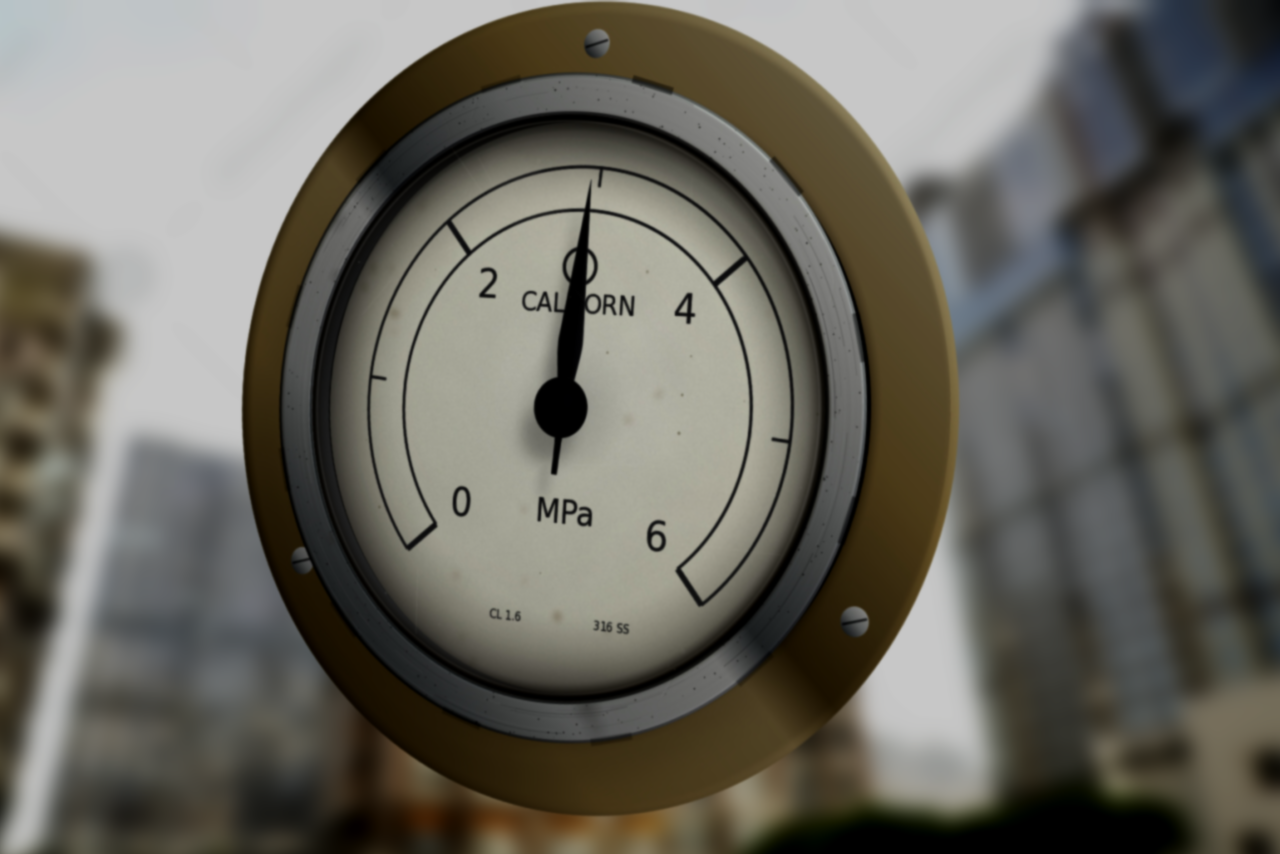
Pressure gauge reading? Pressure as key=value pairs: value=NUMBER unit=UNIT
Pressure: value=3 unit=MPa
